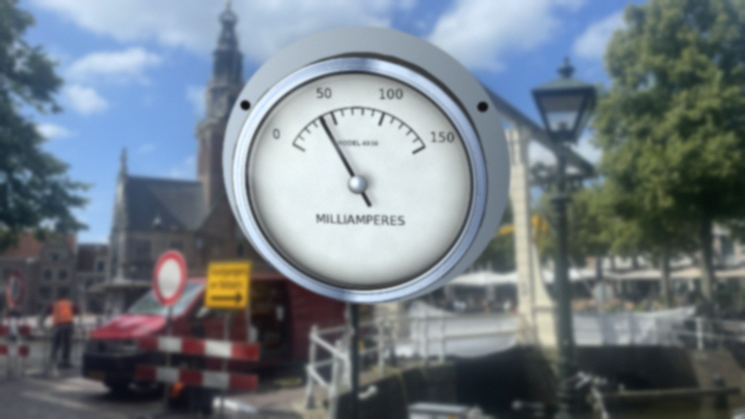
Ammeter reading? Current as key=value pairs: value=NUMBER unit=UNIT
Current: value=40 unit=mA
